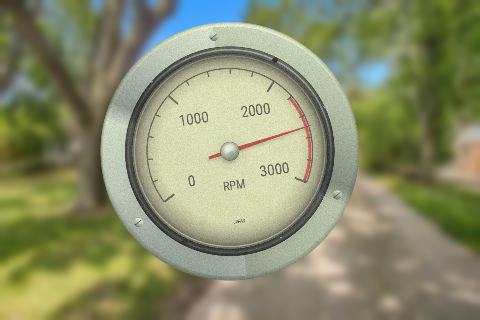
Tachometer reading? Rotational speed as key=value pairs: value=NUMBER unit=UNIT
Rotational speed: value=2500 unit=rpm
